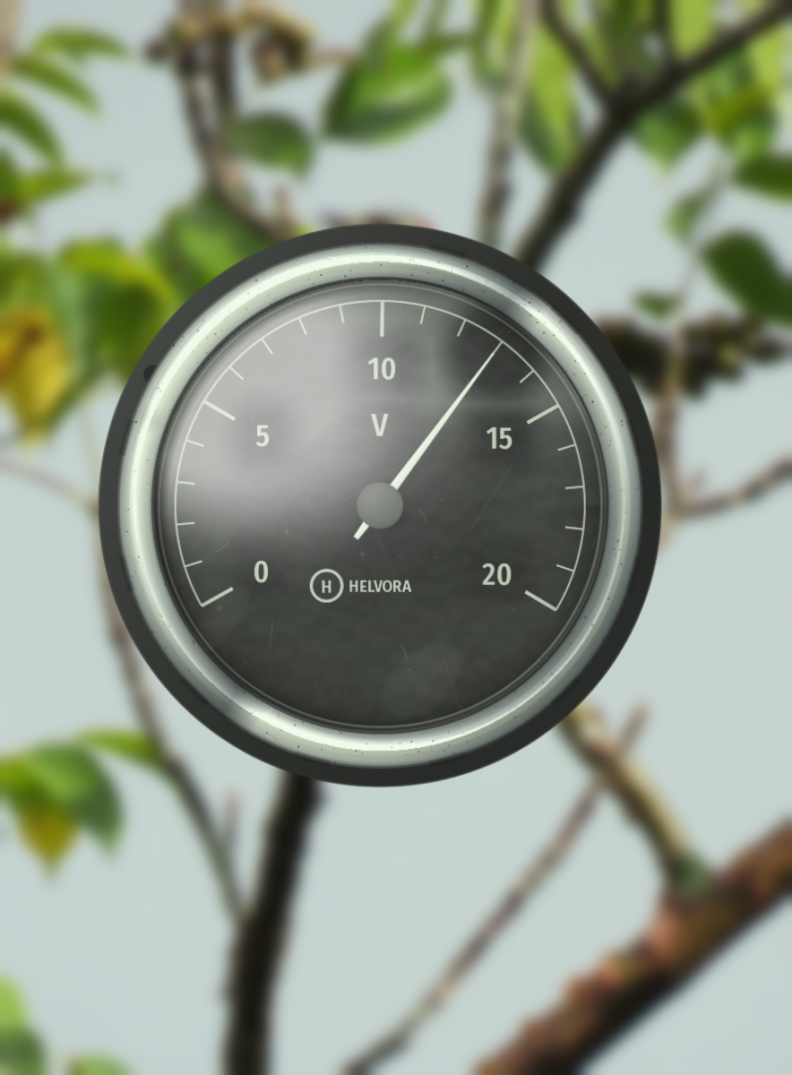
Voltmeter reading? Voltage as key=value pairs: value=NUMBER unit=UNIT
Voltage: value=13 unit=V
